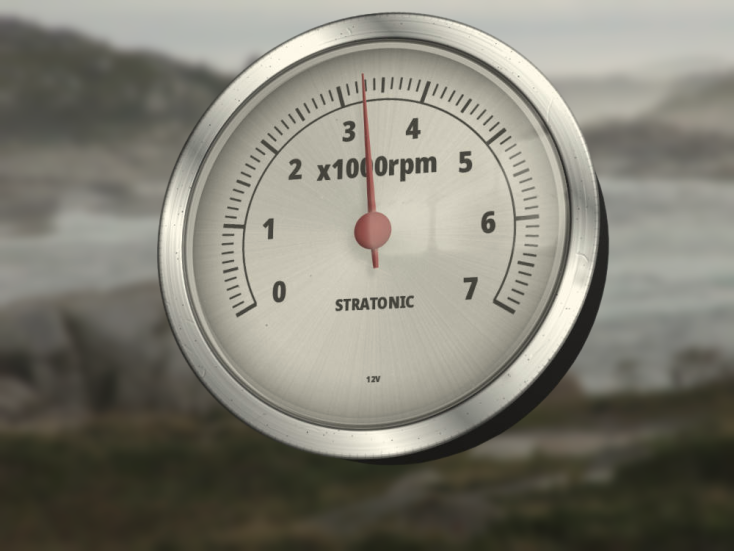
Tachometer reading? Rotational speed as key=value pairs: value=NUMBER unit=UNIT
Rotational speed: value=3300 unit=rpm
